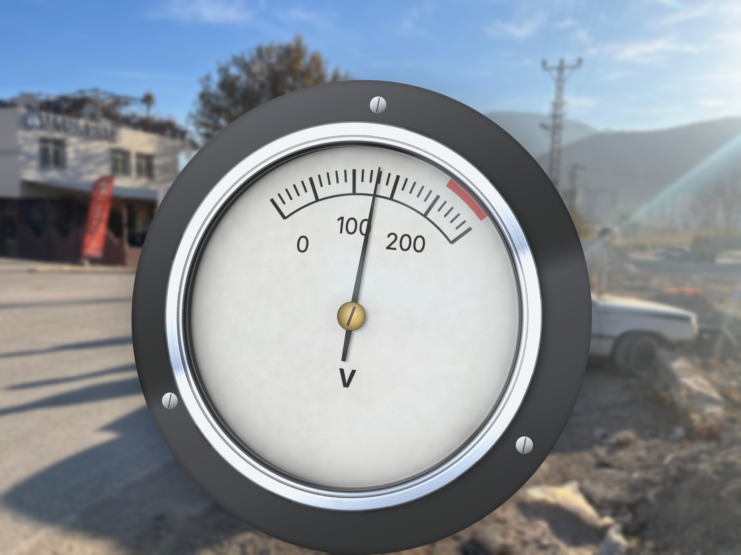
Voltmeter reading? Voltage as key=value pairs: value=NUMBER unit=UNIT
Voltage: value=130 unit=V
